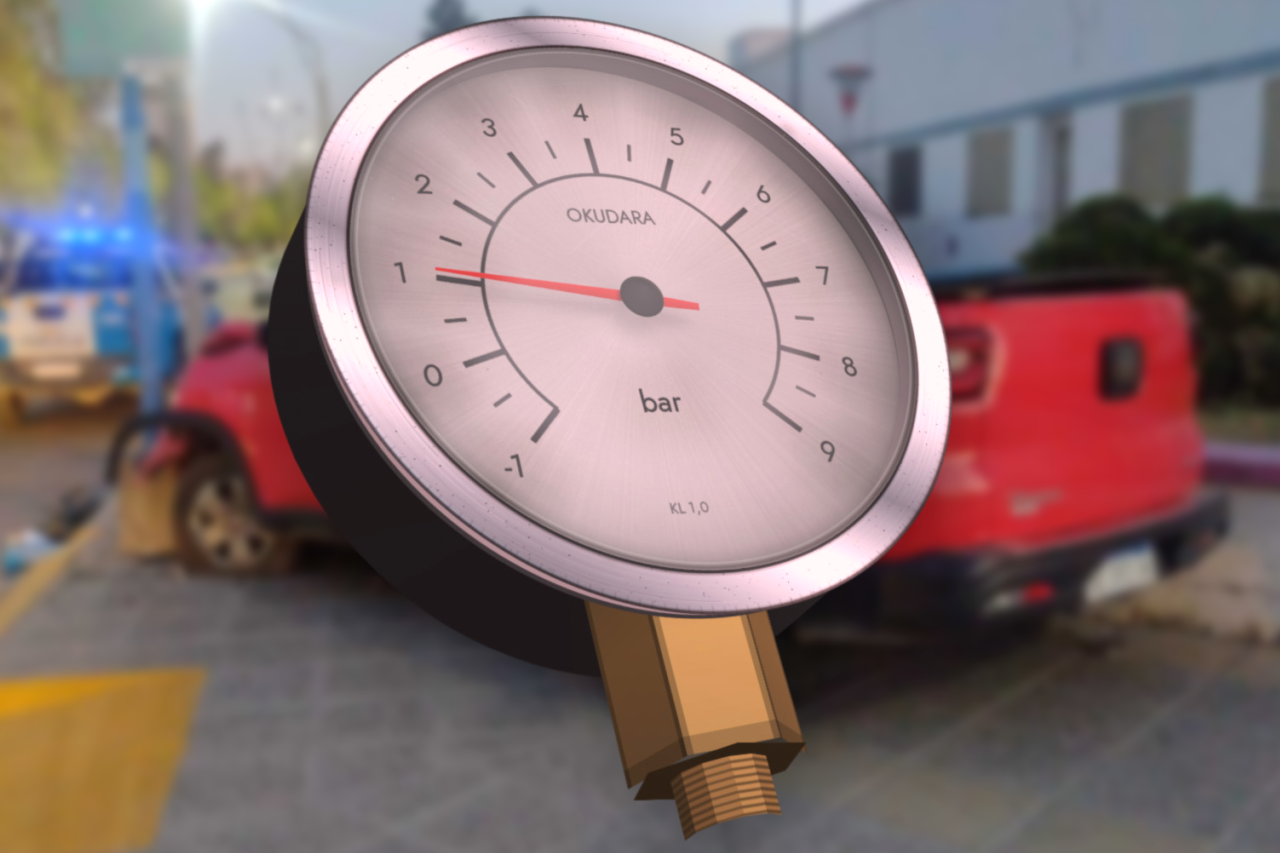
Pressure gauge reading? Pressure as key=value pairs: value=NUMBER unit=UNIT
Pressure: value=1 unit=bar
